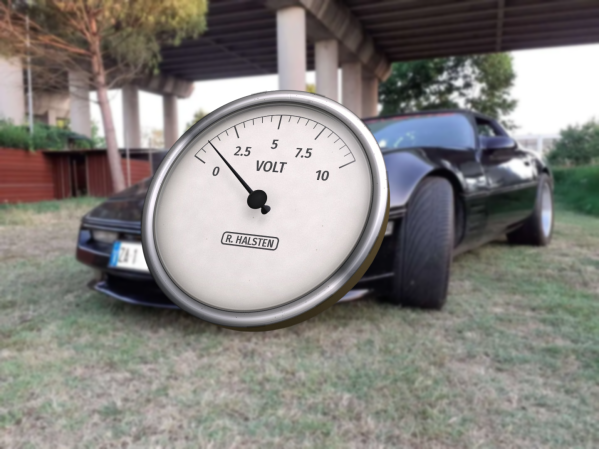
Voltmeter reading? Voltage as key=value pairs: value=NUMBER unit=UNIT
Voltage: value=1 unit=V
